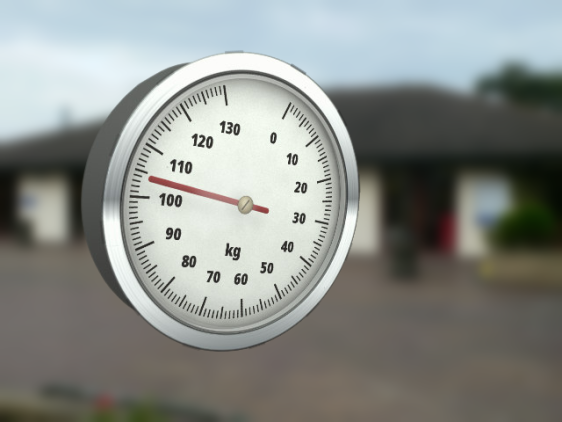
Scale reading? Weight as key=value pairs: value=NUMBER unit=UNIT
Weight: value=104 unit=kg
